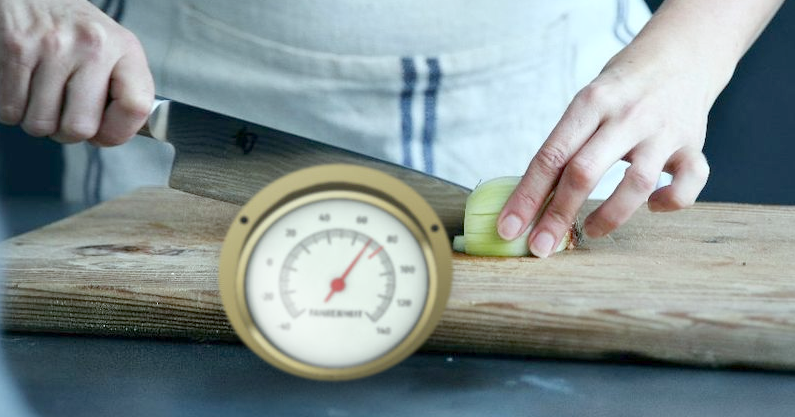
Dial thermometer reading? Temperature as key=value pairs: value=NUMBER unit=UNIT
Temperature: value=70 unit=°F
